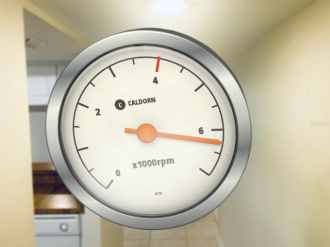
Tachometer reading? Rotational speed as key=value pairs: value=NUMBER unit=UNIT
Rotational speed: value=6250 unit=rpm
